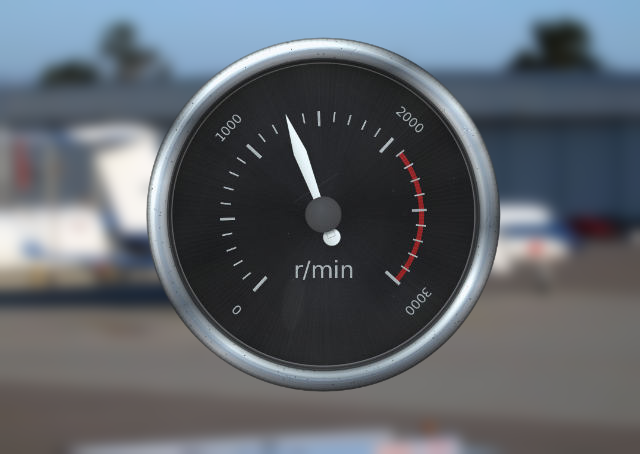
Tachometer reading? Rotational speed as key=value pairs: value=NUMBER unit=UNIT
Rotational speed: value=1300 unit=rpm
